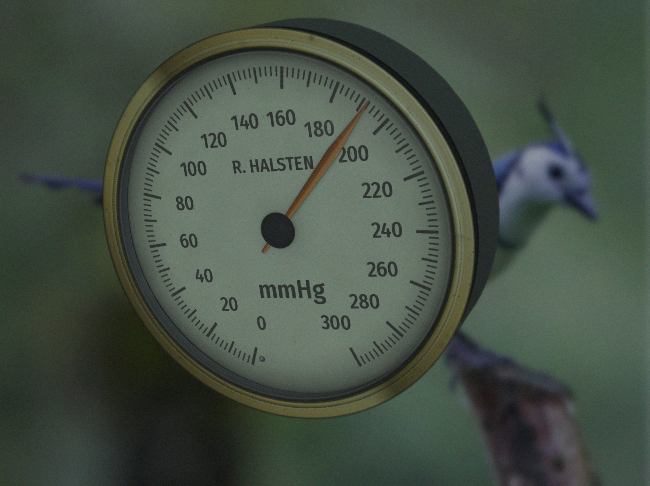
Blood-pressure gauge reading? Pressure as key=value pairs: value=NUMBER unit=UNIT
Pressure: value=192 unit=mmHg
